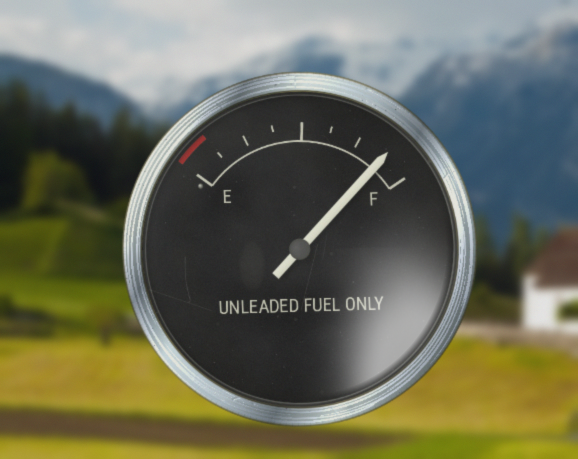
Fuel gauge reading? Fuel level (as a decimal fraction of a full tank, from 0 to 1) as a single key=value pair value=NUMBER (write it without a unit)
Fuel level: value=0.875
